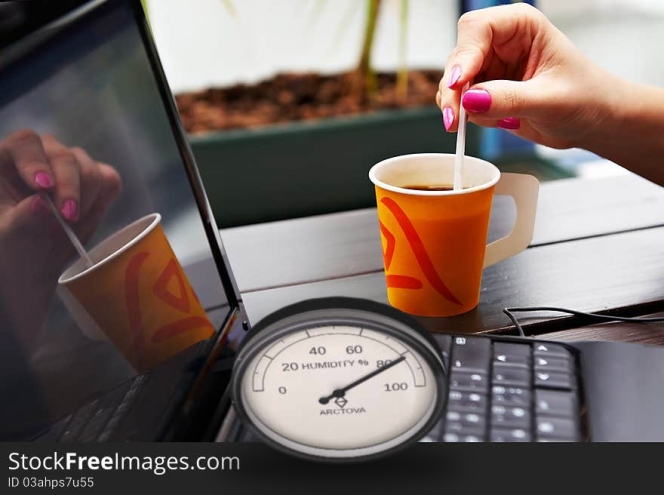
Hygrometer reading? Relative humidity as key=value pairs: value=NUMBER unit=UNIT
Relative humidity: value=80 unit=%
